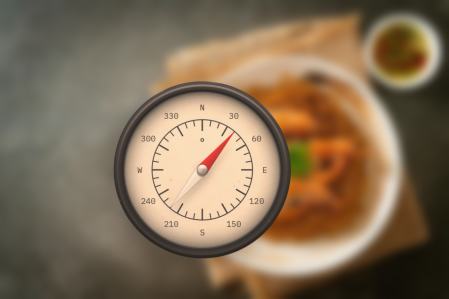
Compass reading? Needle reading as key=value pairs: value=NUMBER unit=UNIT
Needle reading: value=40 unit=°
